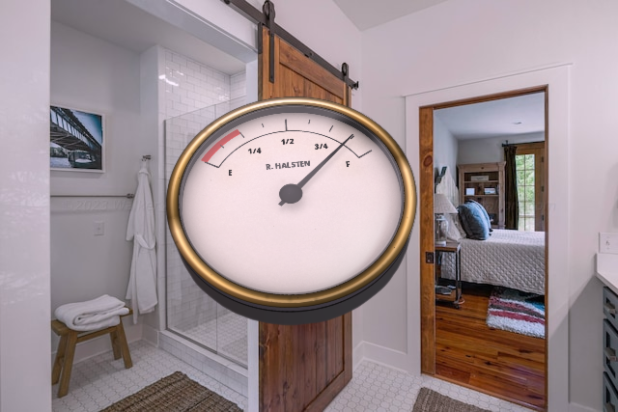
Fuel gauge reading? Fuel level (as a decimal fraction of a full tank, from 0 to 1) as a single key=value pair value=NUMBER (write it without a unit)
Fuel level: value=0.875
